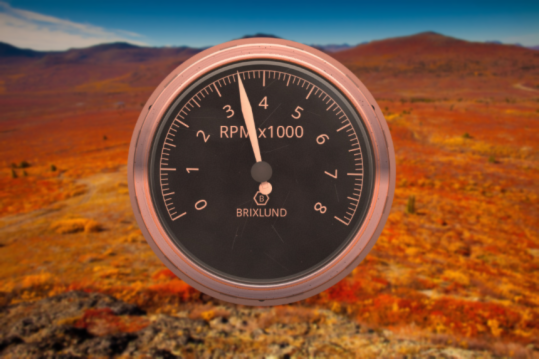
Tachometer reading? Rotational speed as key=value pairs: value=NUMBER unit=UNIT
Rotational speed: value=3500 unit=rpm
